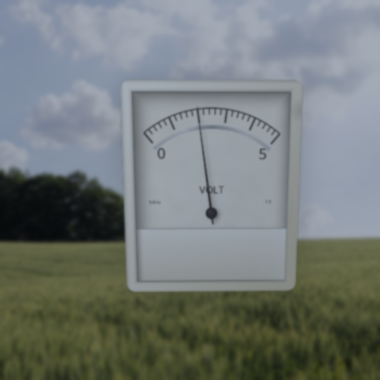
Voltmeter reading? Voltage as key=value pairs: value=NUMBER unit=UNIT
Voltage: value=2 unit=V
